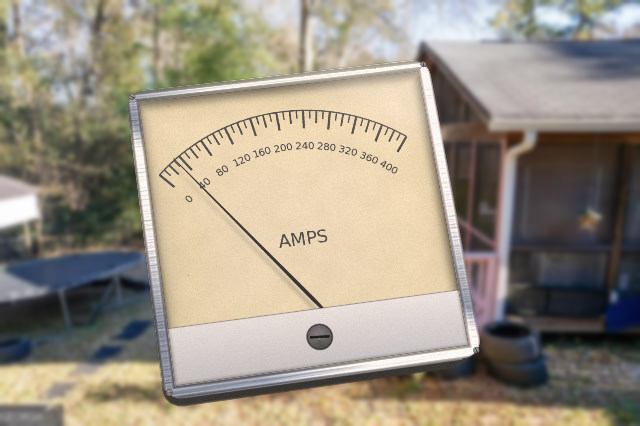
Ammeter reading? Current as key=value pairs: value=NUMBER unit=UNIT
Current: value=30 unit=A
